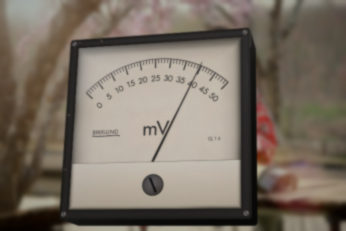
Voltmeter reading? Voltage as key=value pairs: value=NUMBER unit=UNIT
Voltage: value=40 unit=mV
